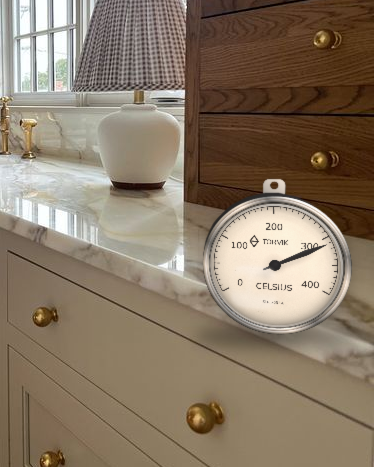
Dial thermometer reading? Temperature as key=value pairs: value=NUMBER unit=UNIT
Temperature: value=310 unit=°C
